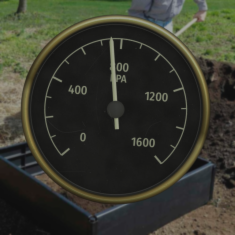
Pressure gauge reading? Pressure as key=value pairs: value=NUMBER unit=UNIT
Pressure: value=750 unit=kPa
